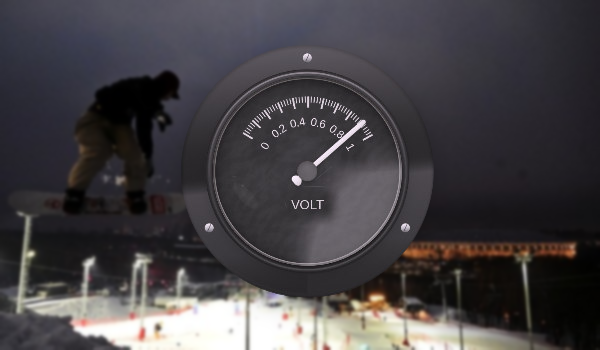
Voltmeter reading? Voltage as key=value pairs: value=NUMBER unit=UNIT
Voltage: value=0.9 unit=V
